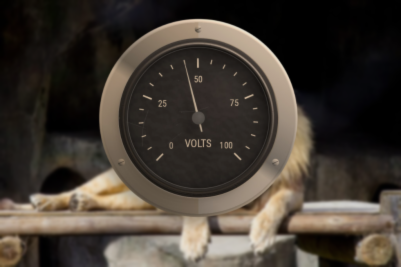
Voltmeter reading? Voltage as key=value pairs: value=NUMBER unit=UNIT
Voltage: value=45 unit=V
